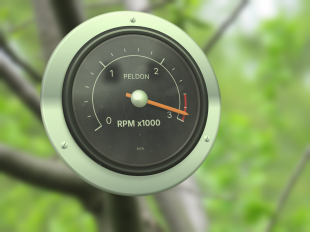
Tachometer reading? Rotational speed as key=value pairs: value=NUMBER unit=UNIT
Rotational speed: value=2900 unit=rpm
